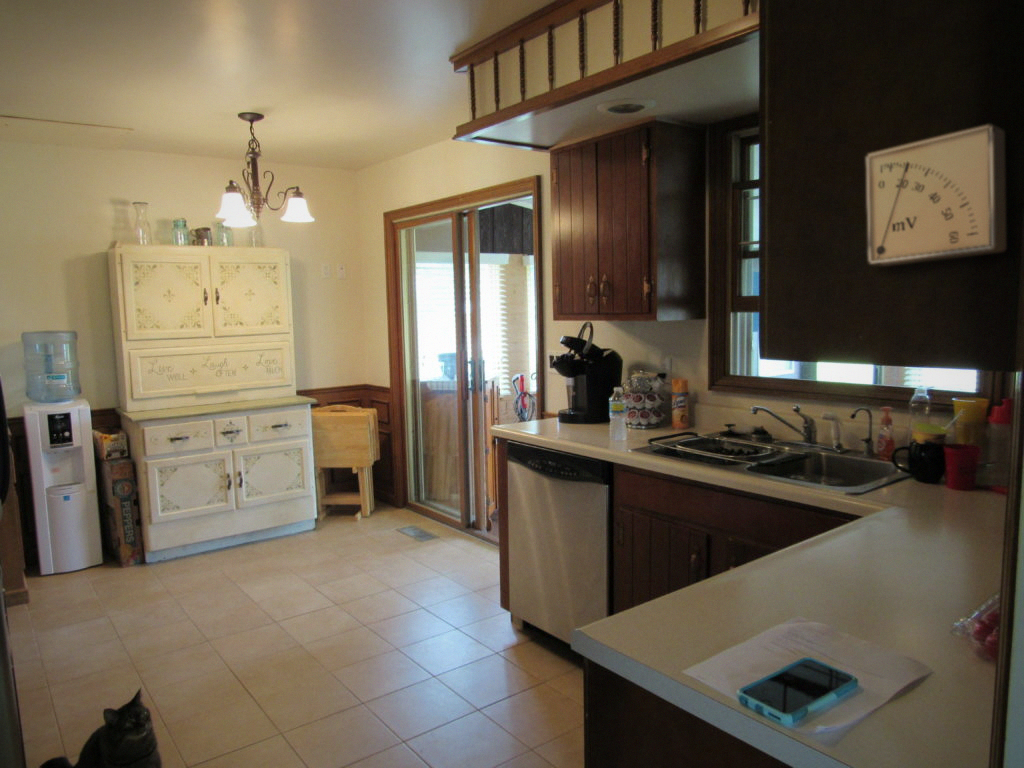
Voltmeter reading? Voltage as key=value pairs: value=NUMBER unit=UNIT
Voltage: value=20 unit=mV
